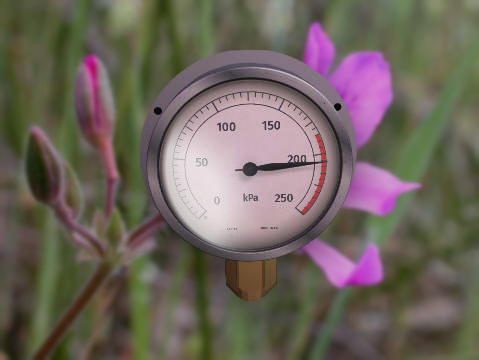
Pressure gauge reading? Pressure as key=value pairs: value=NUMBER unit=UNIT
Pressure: value=205 unit=kPa
